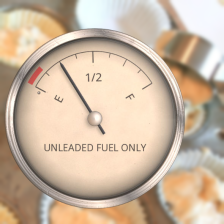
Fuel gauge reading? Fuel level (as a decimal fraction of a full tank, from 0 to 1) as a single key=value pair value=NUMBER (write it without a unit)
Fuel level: value=0.25
